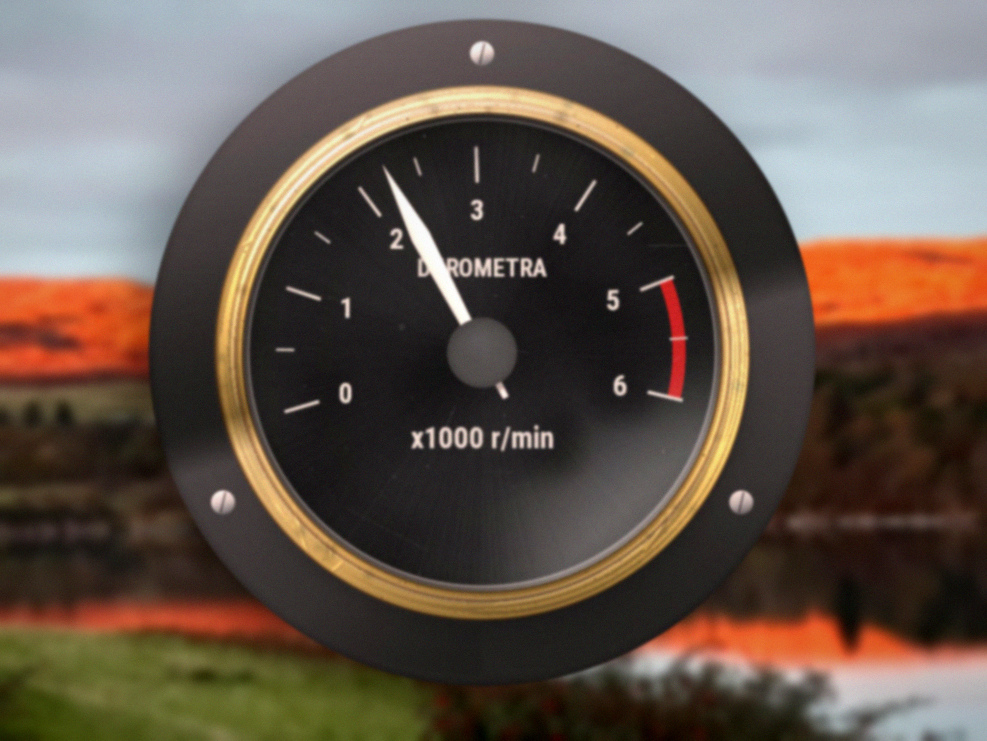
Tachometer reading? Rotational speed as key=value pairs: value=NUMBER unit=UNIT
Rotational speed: value=2250 unit=rpm
